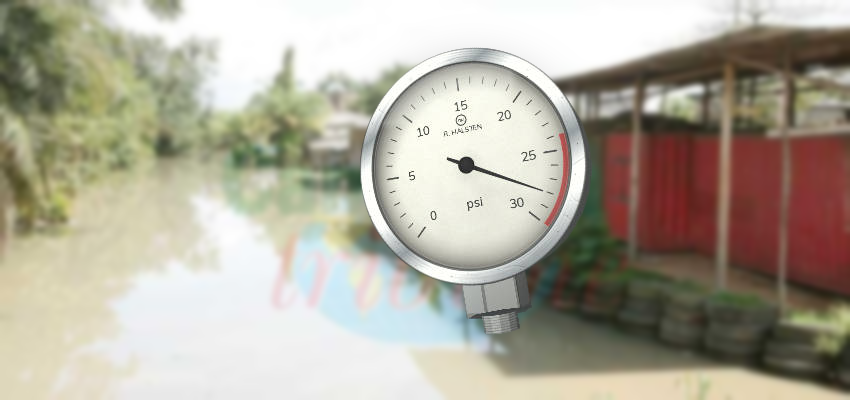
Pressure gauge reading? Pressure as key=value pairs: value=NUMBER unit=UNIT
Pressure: value=28 unit=psi
